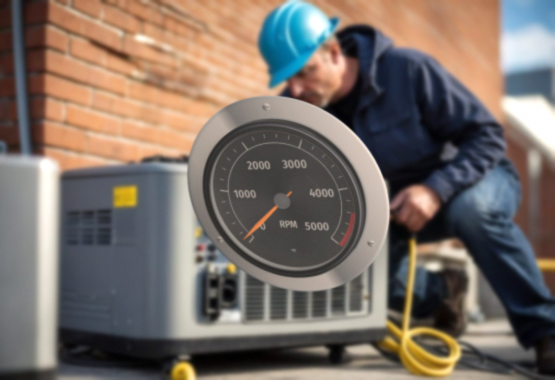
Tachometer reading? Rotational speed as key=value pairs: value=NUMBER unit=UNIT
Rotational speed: value=100 unit=rpm
